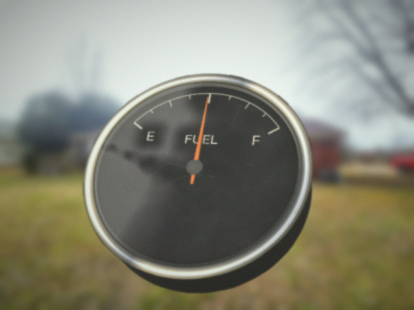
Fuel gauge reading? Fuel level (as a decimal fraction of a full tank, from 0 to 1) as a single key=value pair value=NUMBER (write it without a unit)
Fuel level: value=0.5
